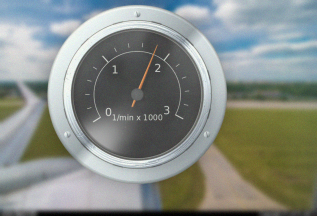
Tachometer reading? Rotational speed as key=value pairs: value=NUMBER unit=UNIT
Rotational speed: value=1800 unit=rpm
